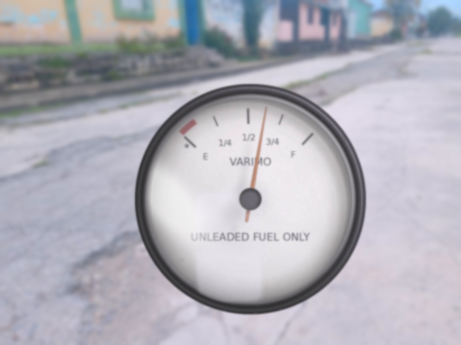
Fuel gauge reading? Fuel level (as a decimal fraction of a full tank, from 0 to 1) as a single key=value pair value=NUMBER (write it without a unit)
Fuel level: value=0.625
